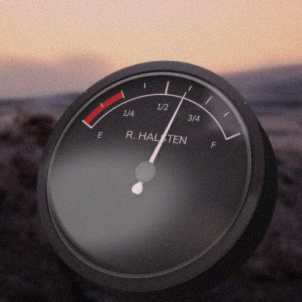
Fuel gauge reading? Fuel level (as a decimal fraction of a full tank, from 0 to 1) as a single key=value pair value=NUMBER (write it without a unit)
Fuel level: value=0.625
